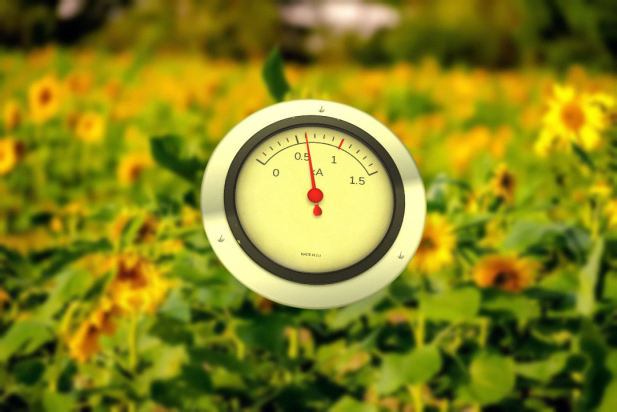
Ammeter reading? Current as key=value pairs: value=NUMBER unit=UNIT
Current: value=0.6 unit=kA
